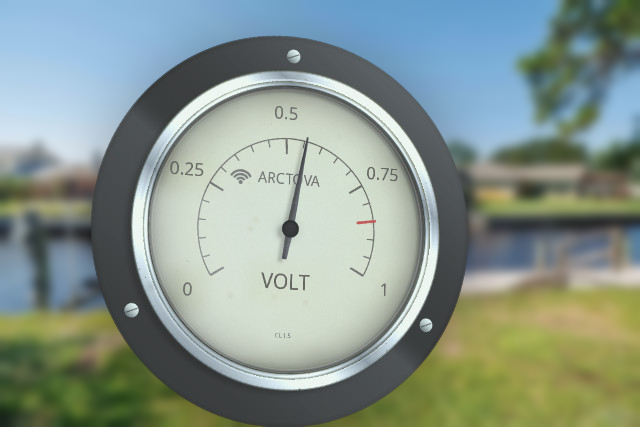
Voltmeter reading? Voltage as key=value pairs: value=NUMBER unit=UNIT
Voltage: value=0.55 unit=V
